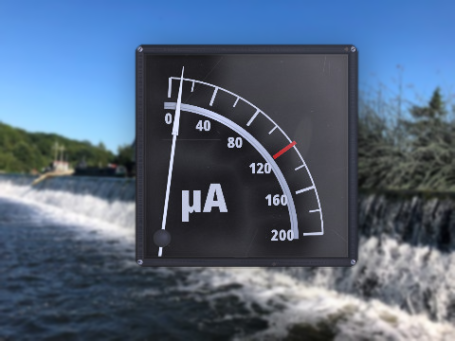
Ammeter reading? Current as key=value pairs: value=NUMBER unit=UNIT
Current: value=10 unit=µA
